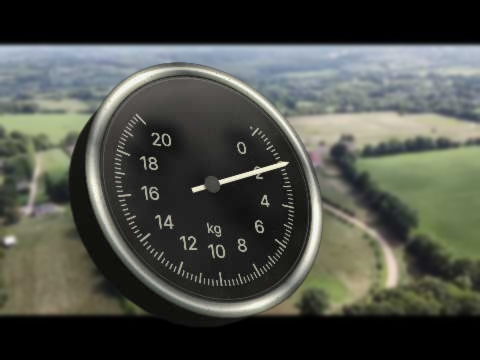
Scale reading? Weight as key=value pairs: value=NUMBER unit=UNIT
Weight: value=2 unit=kg
